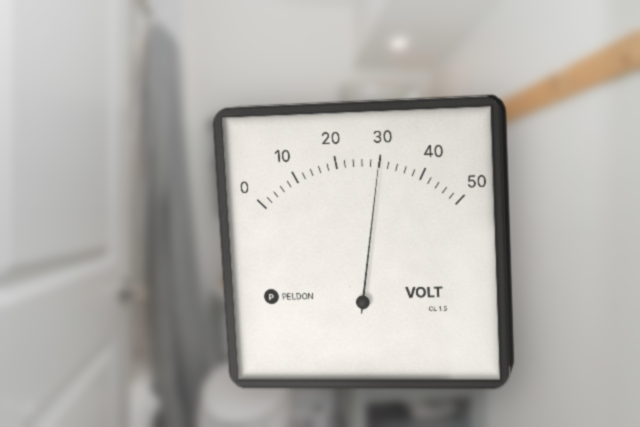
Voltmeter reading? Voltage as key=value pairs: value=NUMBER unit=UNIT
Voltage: value=30 unit=V
